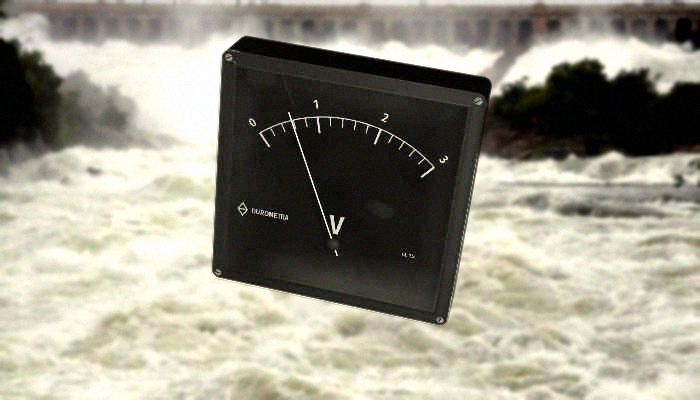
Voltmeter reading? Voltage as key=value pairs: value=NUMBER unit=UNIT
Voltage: value=0.6 unit=V
